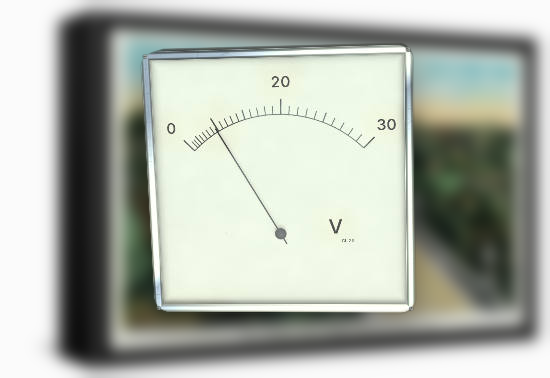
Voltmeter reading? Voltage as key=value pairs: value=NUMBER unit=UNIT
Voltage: value=10 unit=V
